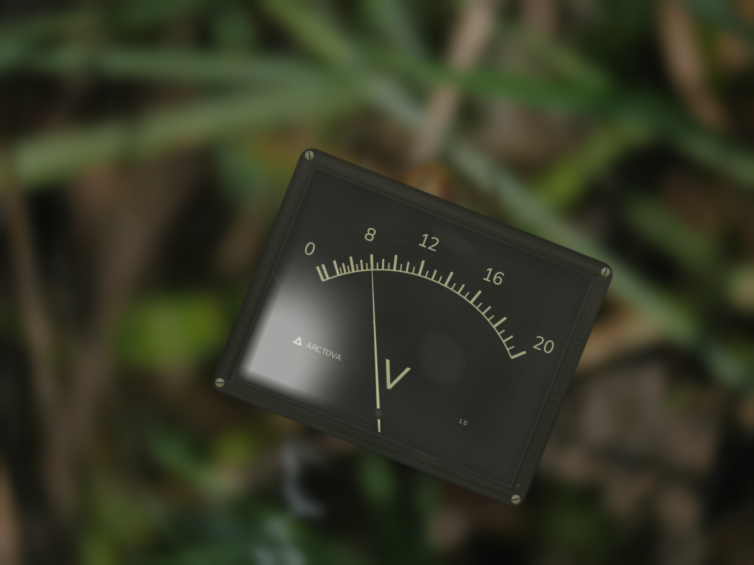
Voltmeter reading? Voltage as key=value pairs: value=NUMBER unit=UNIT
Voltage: value=8 unit=V
